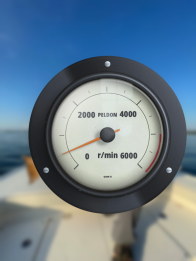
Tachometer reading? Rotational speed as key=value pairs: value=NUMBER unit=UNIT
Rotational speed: value=500 unit=rpm
